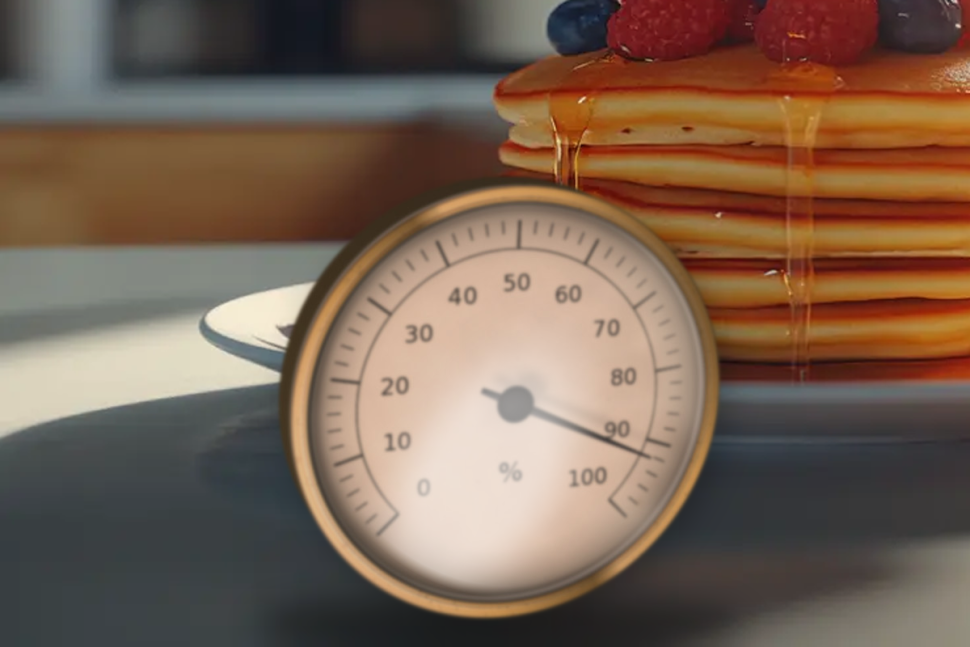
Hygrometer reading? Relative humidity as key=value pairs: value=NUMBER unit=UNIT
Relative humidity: value=92 unit=%
